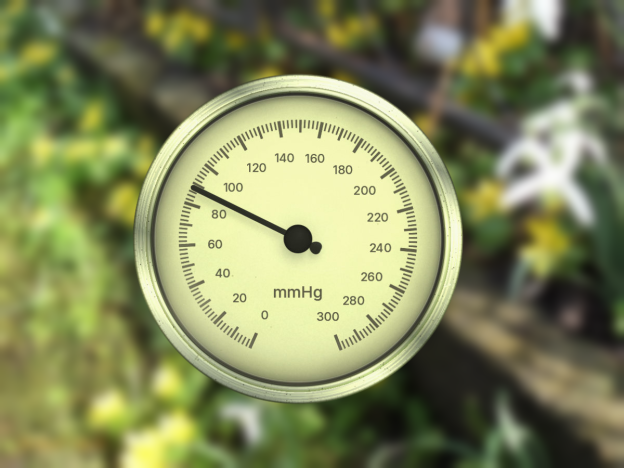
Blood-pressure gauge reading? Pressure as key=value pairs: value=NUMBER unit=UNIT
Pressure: value=88 unit=mmHg
